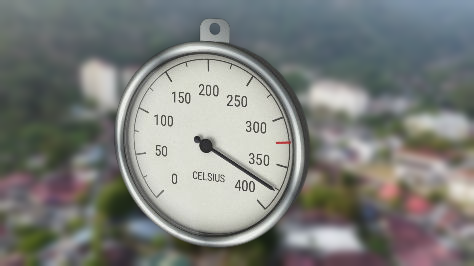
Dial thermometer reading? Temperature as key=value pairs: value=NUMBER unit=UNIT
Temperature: value=375 unit=°C
